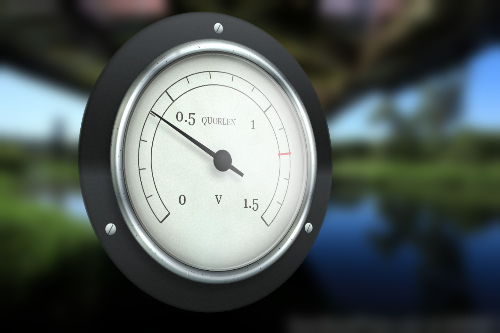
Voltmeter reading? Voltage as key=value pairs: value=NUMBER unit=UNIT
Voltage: value=0.4 unit=V
